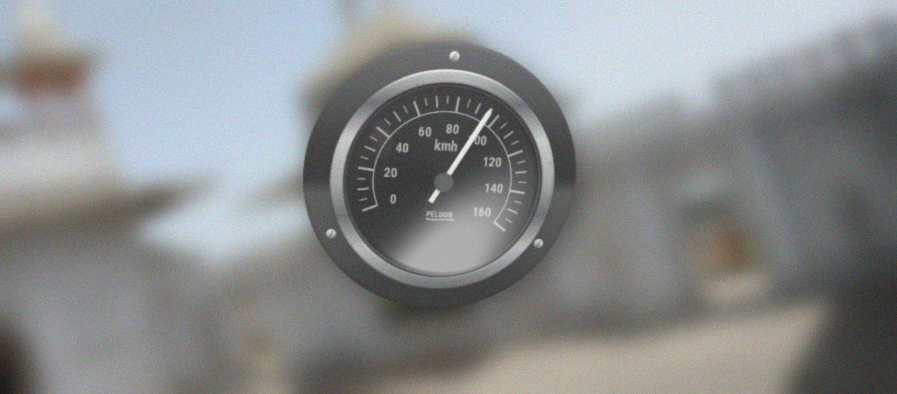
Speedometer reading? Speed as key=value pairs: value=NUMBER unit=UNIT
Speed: value=95 unit=km/h
